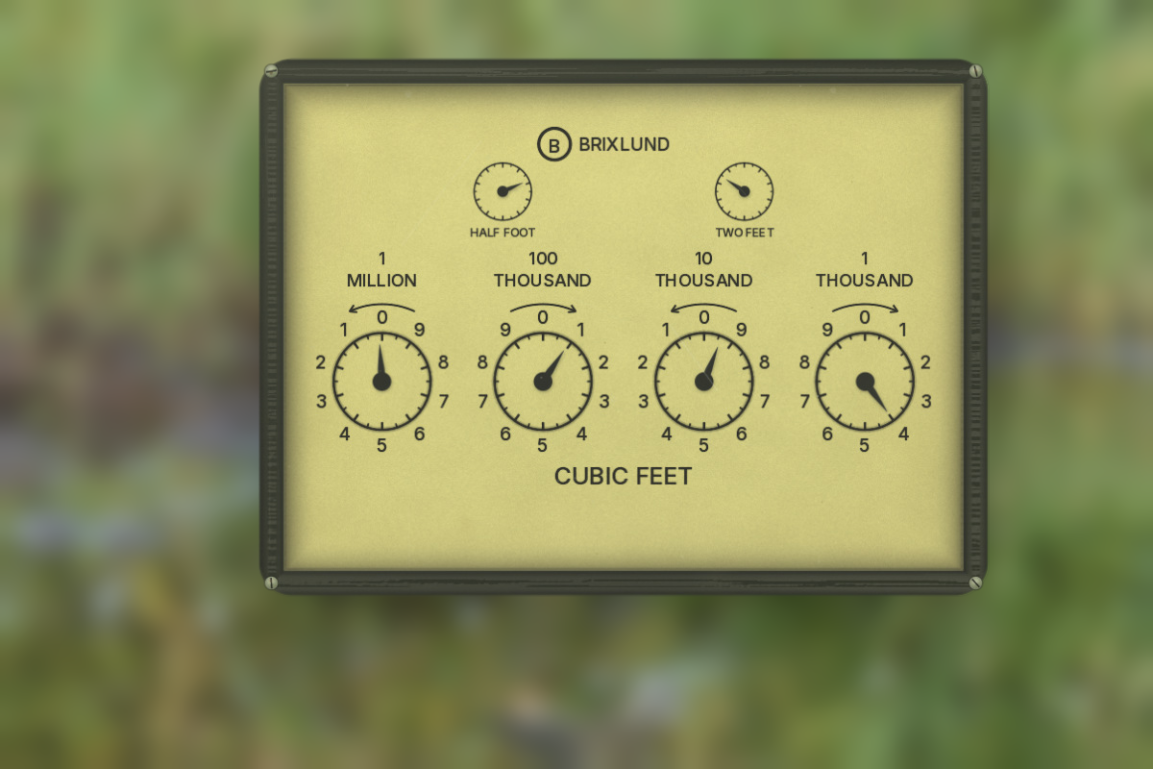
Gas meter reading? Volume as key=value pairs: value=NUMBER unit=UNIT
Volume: value=9400 unit=ft³
